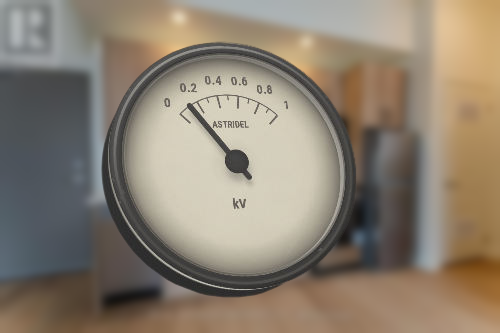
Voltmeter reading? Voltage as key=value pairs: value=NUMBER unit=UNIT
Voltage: value=0.1 unit=kV
